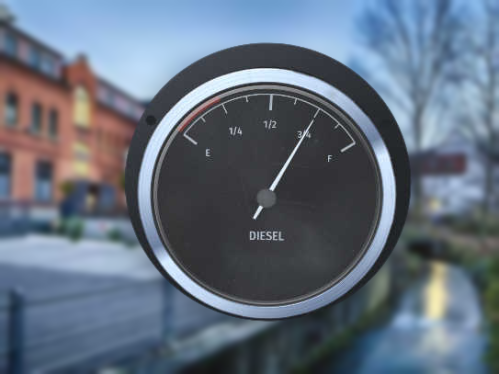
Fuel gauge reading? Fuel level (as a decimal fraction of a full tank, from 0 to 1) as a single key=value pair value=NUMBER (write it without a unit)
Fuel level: value=0.75
